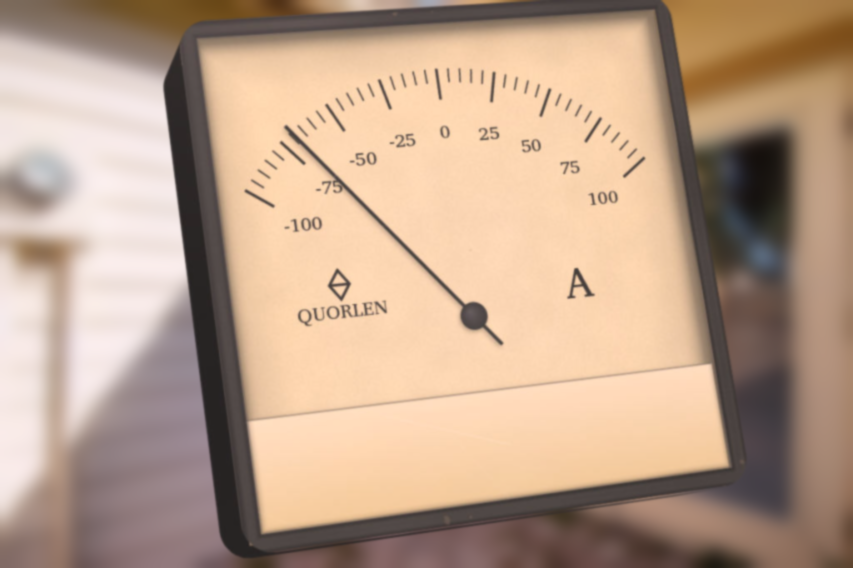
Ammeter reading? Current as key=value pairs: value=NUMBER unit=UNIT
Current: value=-70 unit=A
